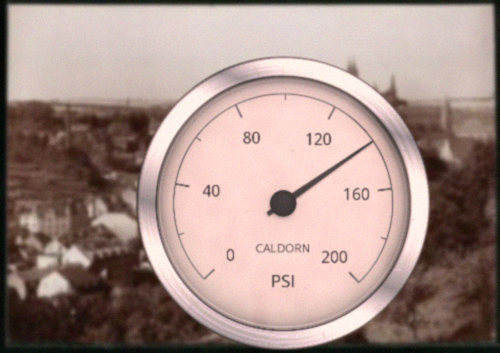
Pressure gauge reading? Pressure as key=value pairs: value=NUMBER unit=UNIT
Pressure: value=140 unit=psi
